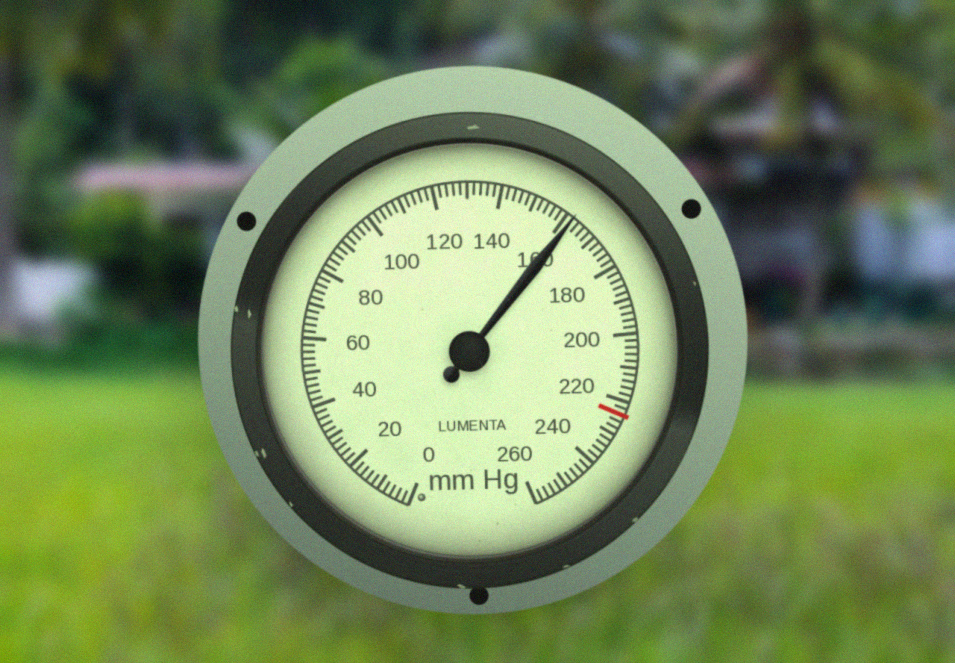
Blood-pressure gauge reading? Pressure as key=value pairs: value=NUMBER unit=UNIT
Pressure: value=162 unit=mmHg
